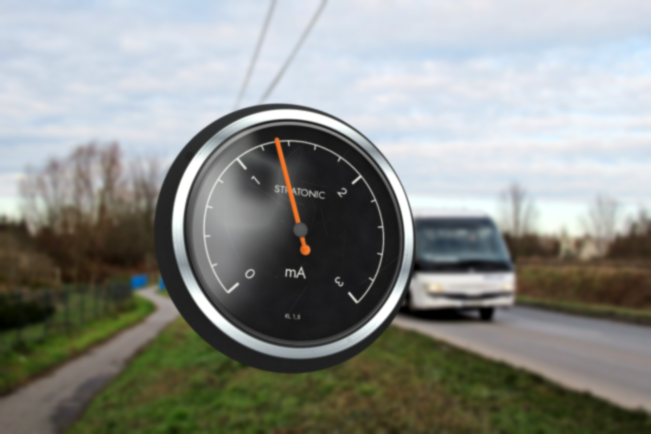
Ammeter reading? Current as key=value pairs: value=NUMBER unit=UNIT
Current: value=1.3 unit=mA
